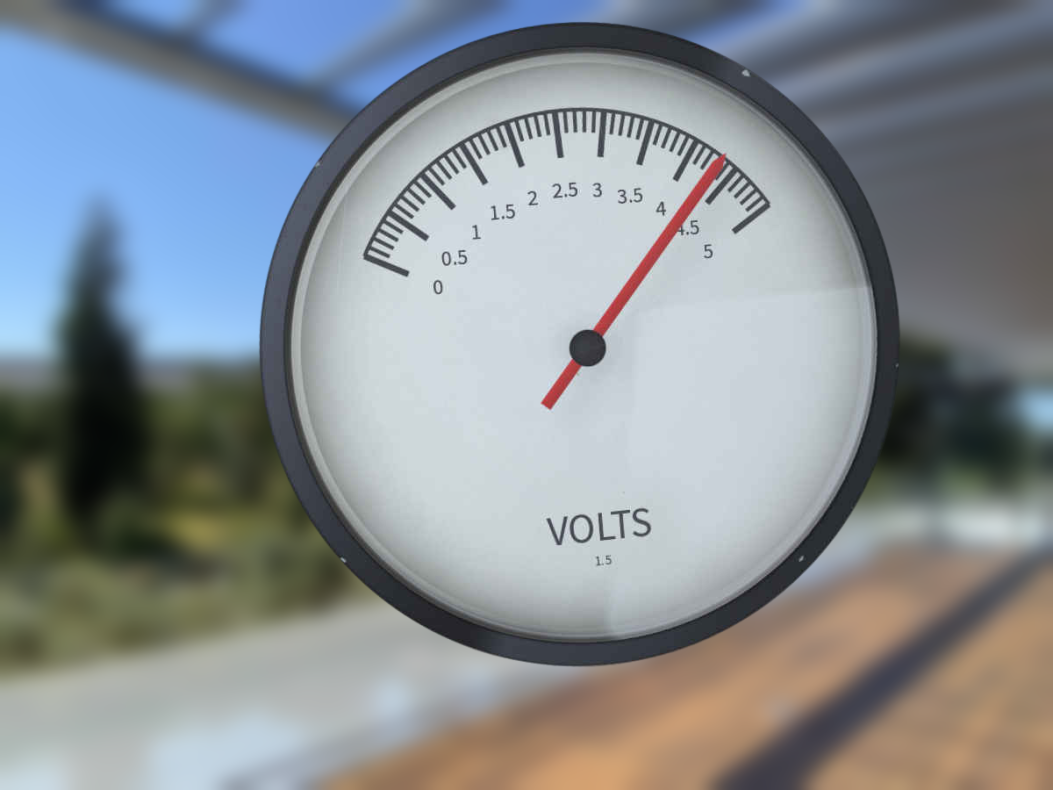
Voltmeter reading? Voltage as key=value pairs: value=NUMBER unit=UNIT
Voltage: value=4.3 unit=V
